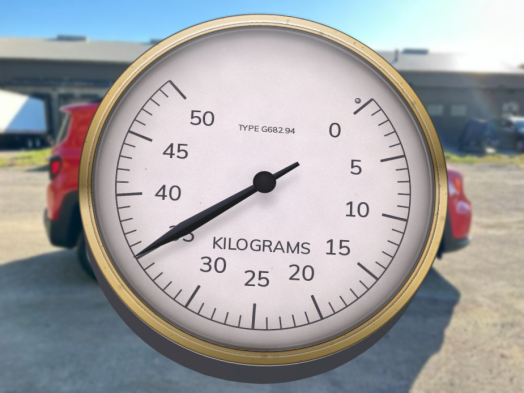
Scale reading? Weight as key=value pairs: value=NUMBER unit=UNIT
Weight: value=35 unit=kg
